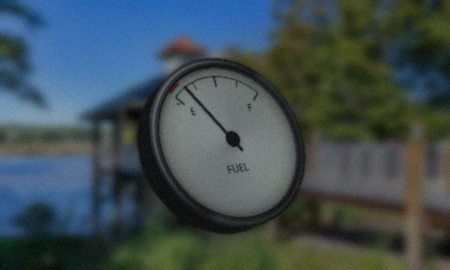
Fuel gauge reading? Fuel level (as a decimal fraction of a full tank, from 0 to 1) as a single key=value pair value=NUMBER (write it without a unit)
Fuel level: value=0.125
